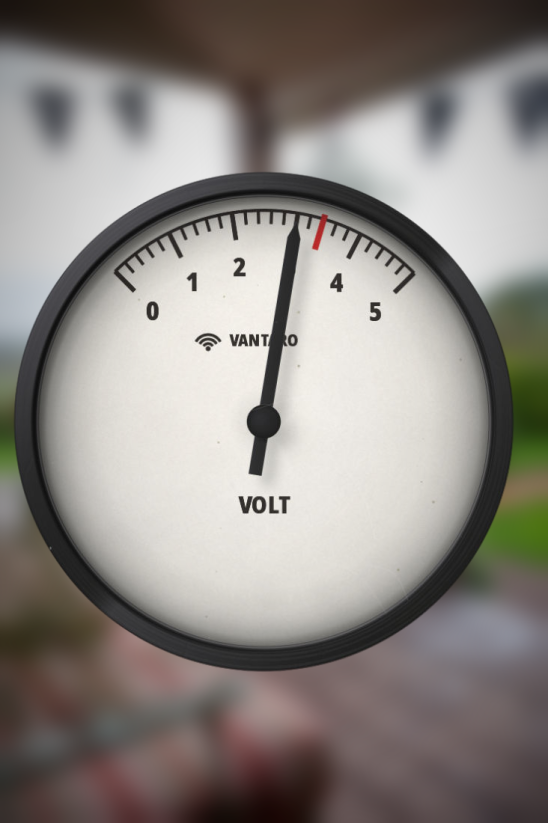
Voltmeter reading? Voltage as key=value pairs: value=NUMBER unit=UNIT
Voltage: value=3 unit=V
